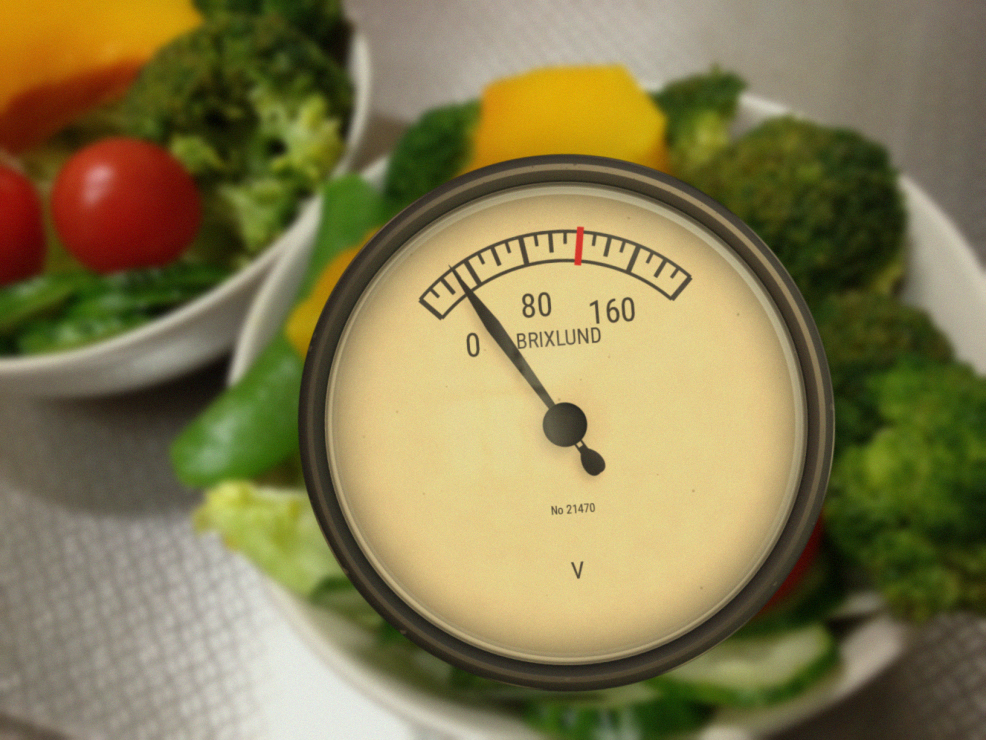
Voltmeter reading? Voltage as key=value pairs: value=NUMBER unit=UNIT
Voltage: value=30 unit=V
